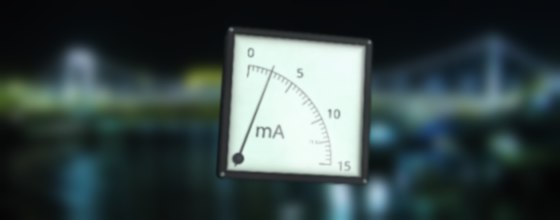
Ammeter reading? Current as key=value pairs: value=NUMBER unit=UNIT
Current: value=2.5 unit=mA
